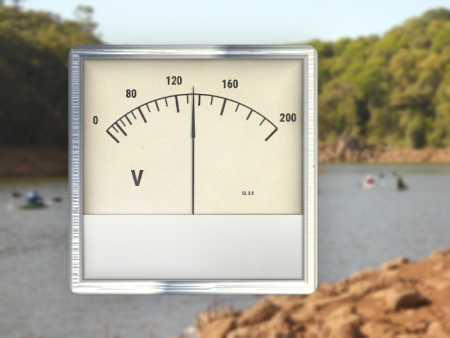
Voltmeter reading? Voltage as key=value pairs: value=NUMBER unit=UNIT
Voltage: value=135 unit=V
